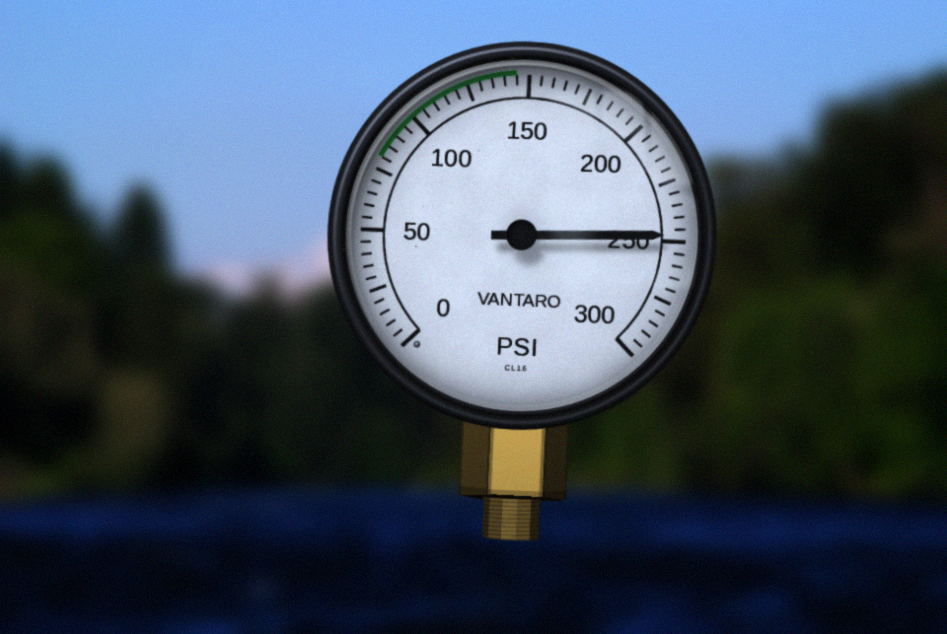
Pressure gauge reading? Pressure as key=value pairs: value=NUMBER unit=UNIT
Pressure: value=247.5 unit=psi
